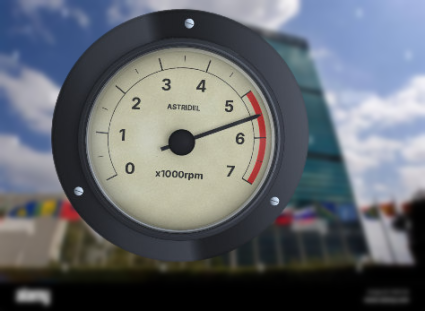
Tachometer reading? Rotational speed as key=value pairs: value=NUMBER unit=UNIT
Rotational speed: value=5500 unit=rpm
